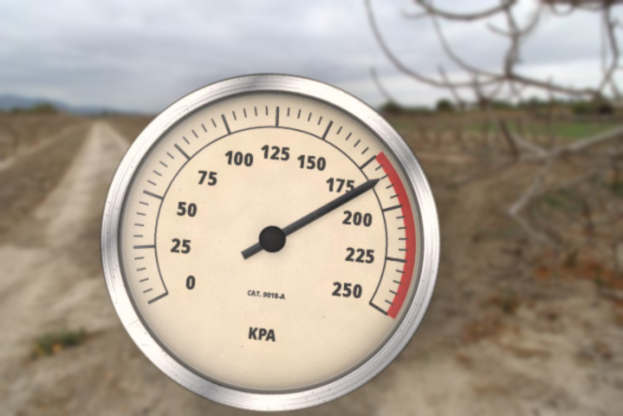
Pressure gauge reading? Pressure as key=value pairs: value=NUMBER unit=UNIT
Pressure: value=185 unit=kPa
